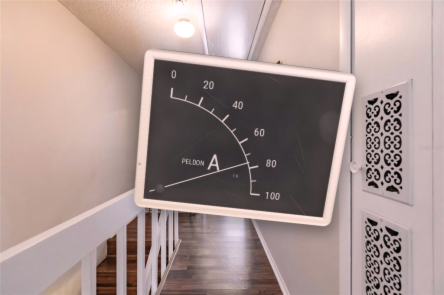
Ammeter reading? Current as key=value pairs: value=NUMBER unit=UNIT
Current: value=75 unit=A
